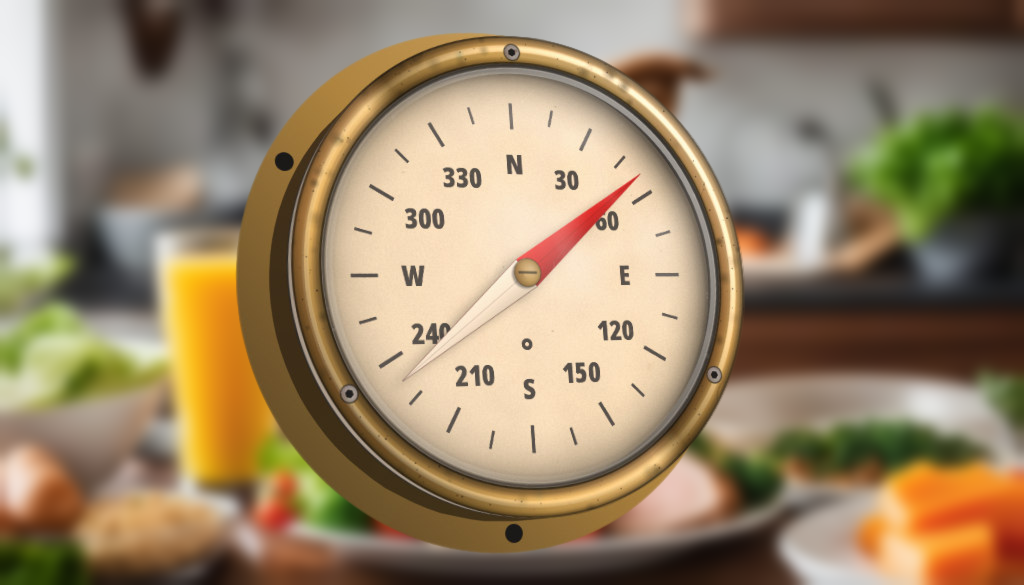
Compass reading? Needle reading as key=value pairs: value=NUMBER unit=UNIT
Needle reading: value=52.5 unit=°
